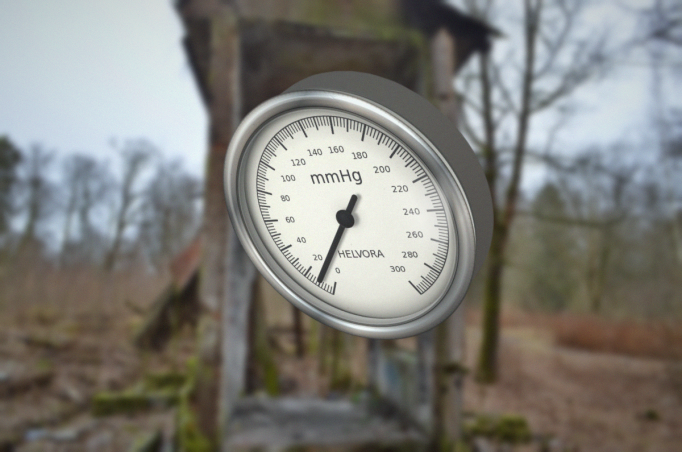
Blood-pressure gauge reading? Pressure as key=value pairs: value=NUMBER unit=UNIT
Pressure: value=10 unit=mmHg
